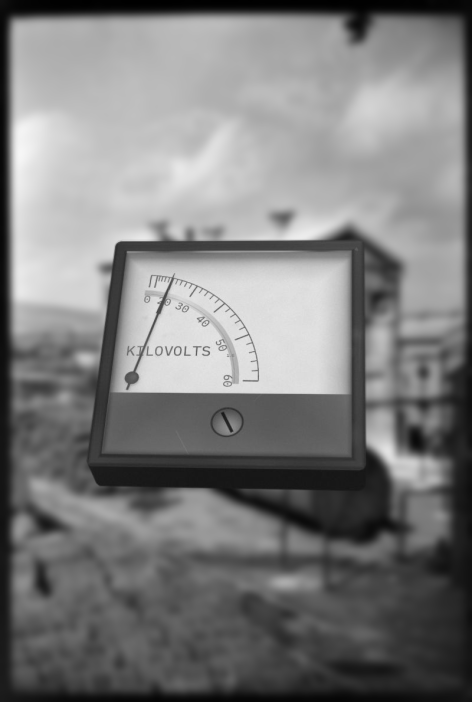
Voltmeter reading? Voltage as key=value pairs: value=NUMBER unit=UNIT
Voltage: value=20 unit=kV
